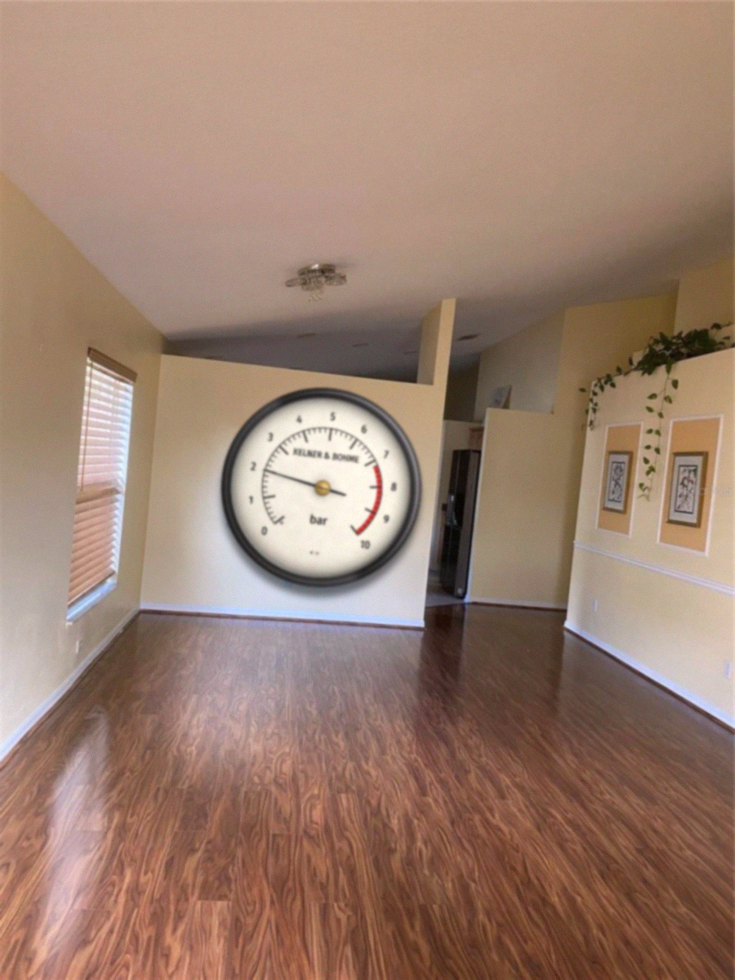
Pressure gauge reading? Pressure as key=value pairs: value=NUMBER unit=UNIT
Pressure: value=2 unit=bar
